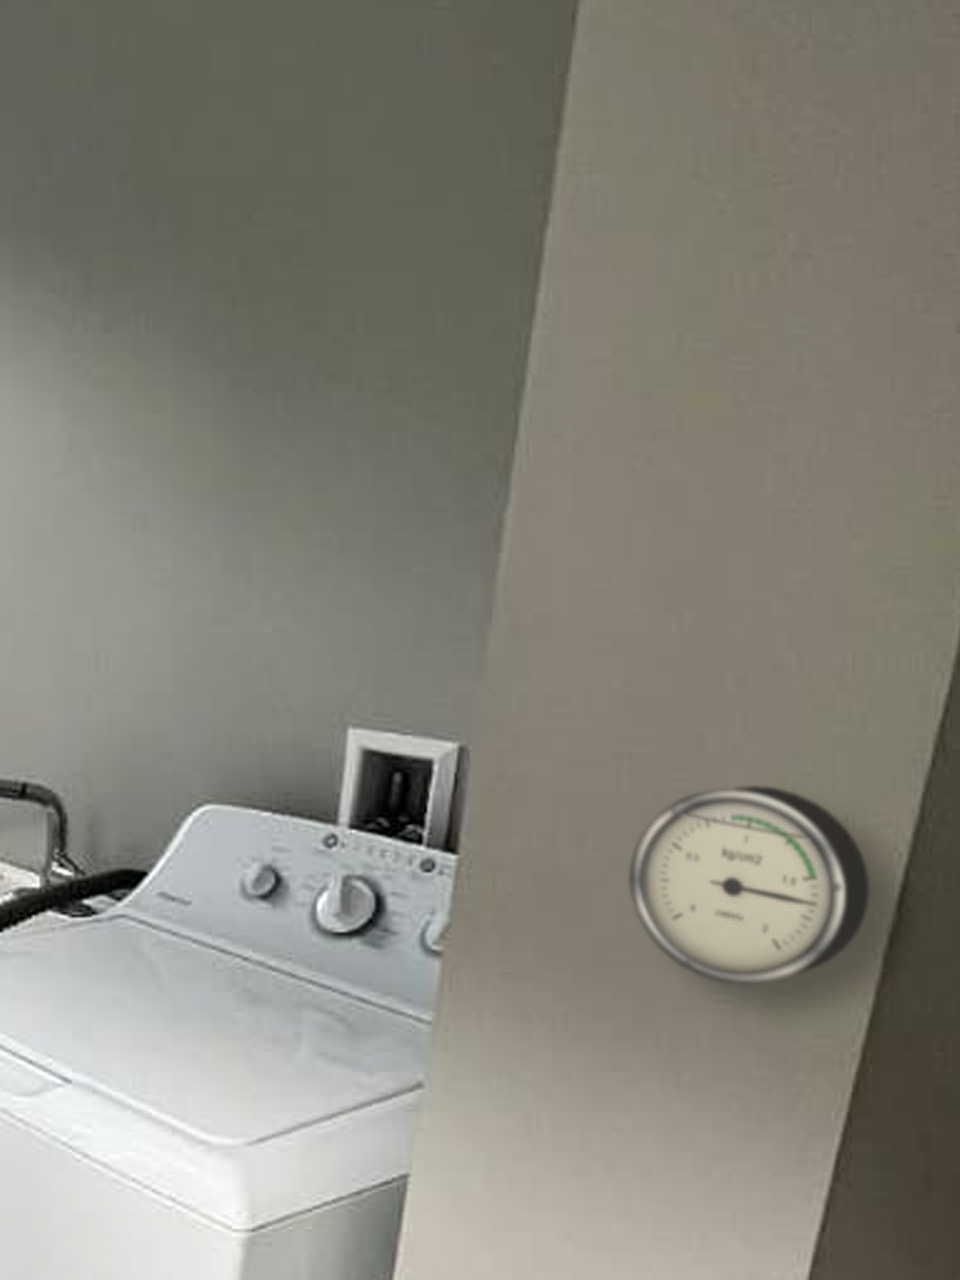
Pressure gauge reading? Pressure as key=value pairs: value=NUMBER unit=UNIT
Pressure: value=1.65 unit=kg/cm²
